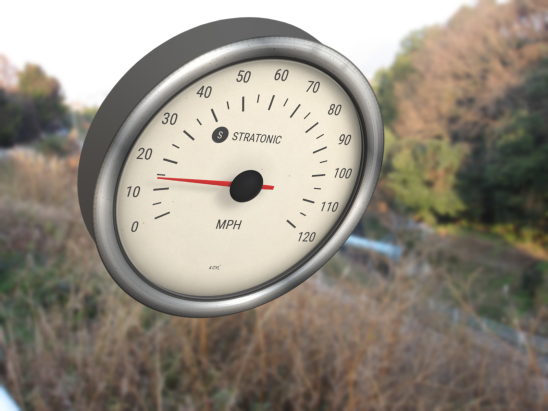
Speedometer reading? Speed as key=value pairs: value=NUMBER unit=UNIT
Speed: value=15 unit=mph
